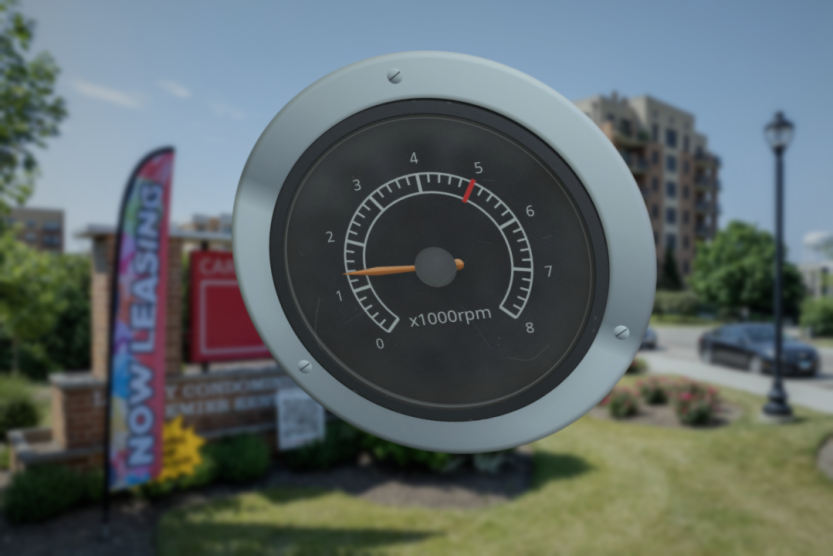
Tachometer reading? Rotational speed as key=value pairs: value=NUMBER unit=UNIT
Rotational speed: value=1400 unit=rpm
